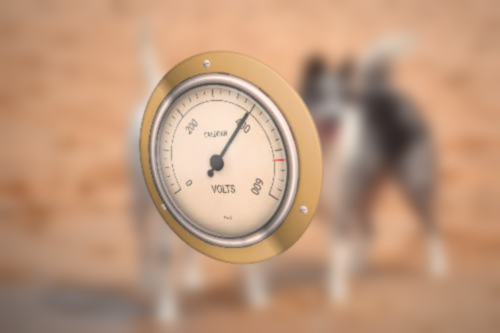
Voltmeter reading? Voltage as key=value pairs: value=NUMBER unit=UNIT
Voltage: value=400 unit=V
